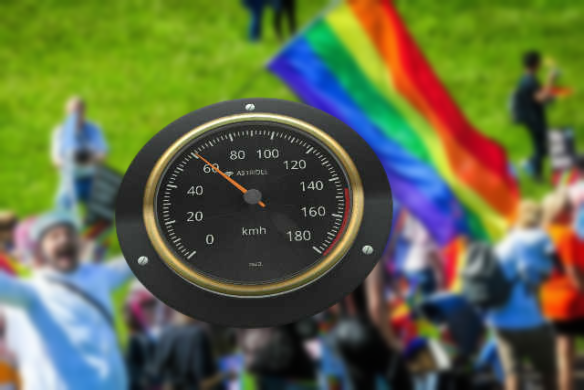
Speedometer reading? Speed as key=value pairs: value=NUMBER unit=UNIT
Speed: value=60 unit=km/h
